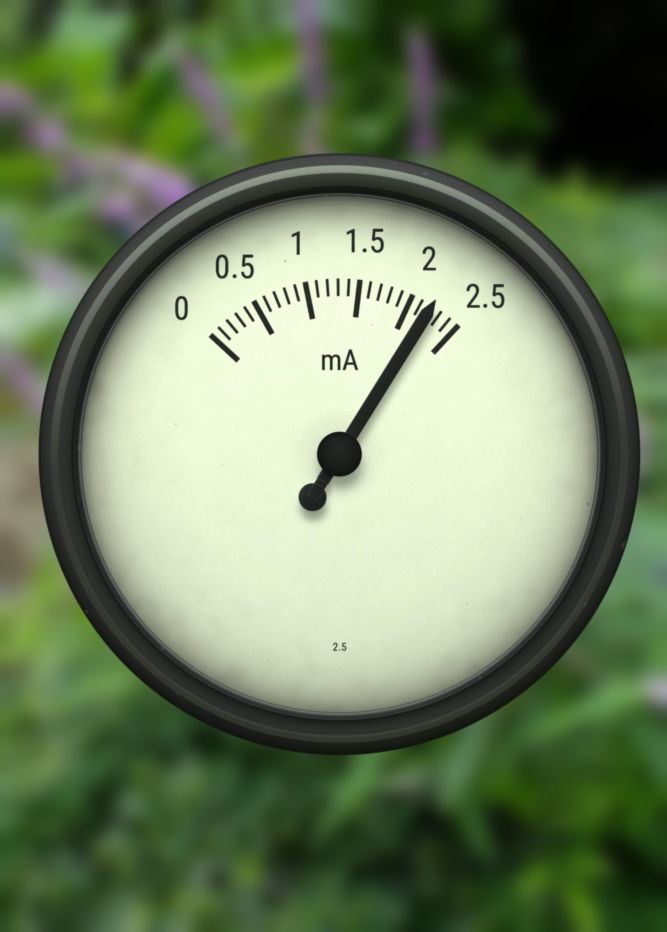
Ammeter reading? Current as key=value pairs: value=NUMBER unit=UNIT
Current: value=2.2 unit=mA
